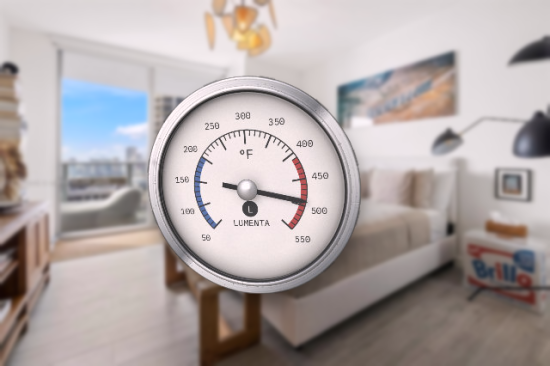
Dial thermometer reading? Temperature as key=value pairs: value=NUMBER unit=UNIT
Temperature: value=490 unit=°F
